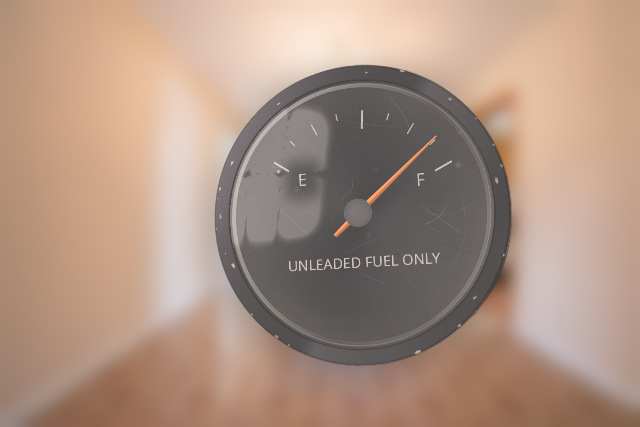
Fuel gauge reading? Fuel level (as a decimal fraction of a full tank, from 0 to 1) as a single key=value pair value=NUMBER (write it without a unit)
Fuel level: value=0.875
